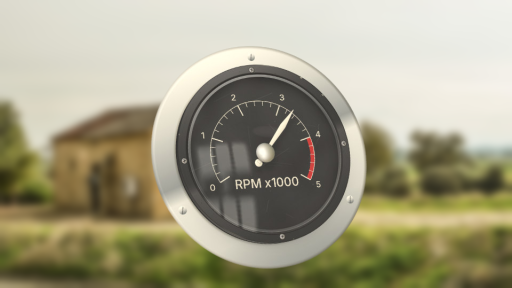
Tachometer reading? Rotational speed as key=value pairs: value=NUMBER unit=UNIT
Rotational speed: value=3300 unit=rpm
